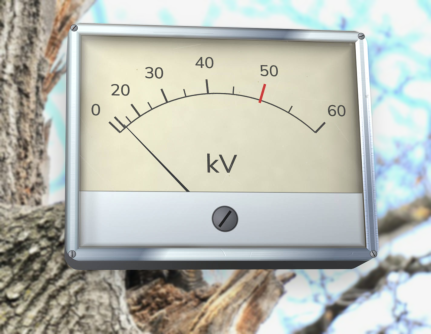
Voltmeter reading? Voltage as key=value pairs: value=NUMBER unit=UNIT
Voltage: value=10 unit=kV
